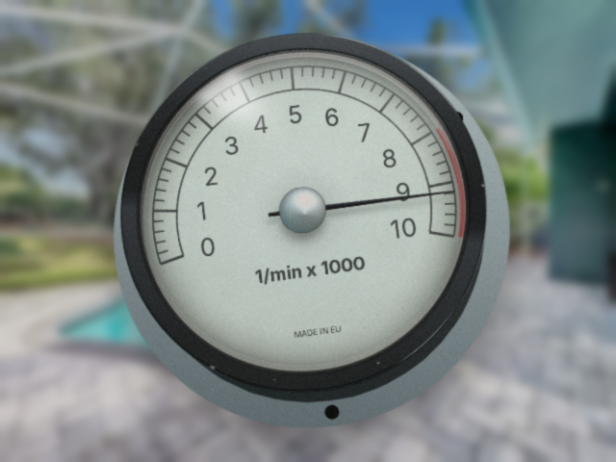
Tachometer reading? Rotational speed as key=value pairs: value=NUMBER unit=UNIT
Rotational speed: value=9200 unit=rpm
